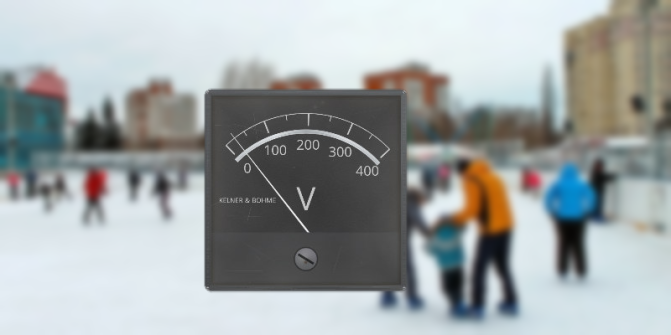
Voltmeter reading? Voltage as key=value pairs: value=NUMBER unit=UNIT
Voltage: value=25 unit=V
